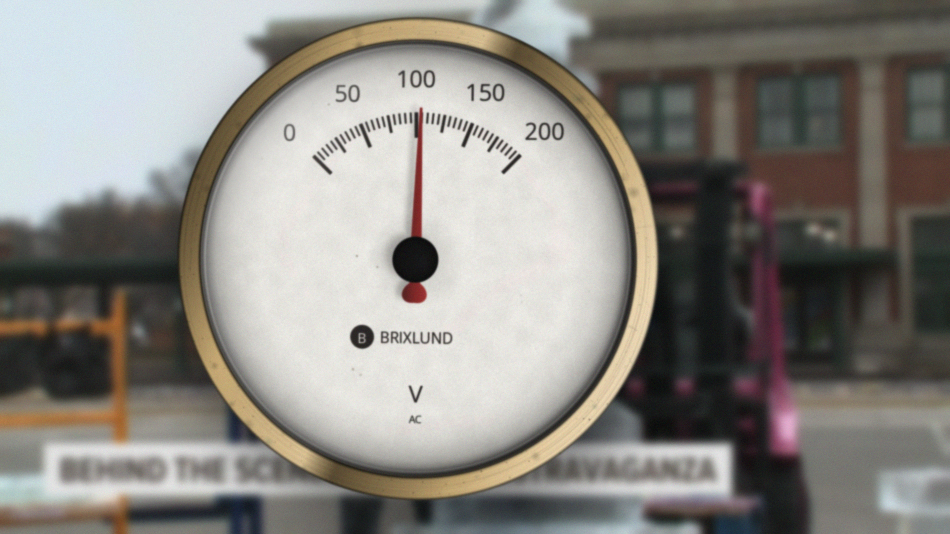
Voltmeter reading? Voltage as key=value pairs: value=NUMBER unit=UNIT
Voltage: value=105 unit=V
